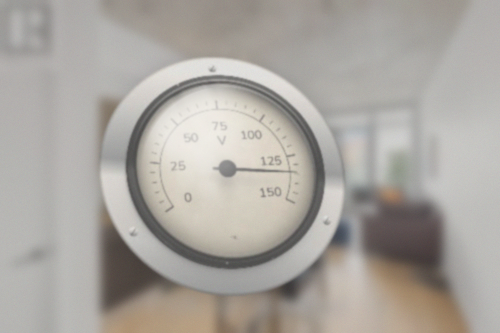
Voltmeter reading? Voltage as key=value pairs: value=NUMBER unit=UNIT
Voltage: value=135 unit=V
